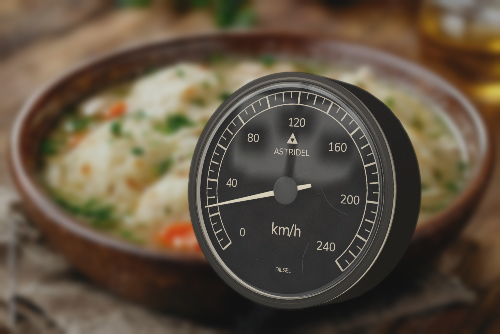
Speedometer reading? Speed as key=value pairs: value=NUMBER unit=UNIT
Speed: value=25 unit=km/h
